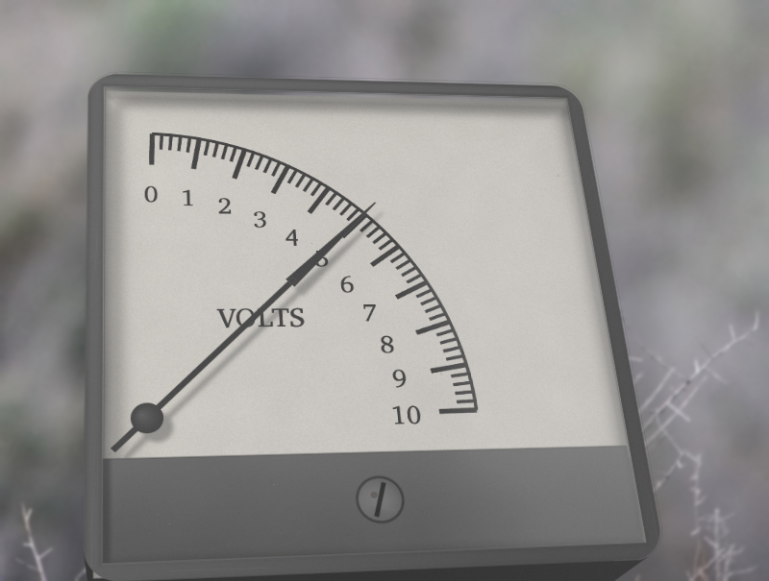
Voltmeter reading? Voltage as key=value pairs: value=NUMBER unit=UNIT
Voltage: value=5 unit=V
